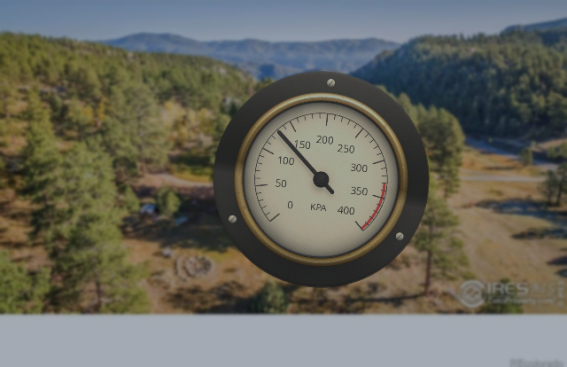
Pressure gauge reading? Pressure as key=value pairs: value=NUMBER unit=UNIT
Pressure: value=130 unit=kPa
